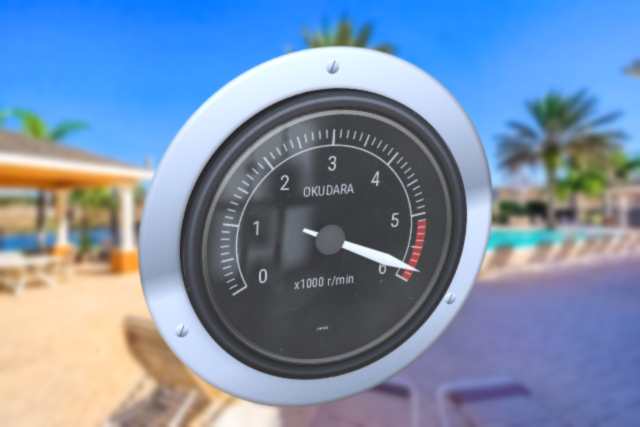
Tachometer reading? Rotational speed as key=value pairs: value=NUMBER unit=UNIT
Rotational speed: value=5800 unit=rpm
